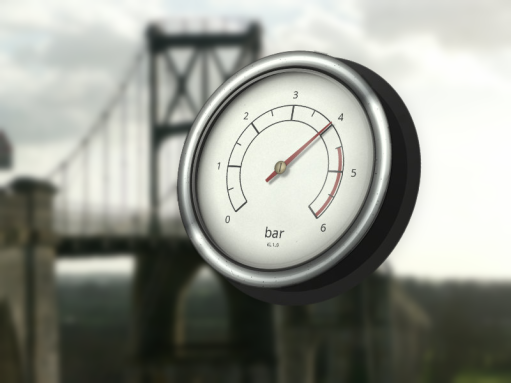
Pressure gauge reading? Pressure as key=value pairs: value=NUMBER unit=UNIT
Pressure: value=4 unit=bar
